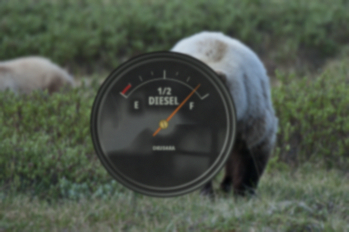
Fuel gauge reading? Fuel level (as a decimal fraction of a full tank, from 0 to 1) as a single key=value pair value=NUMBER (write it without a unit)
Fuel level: value=0.875
